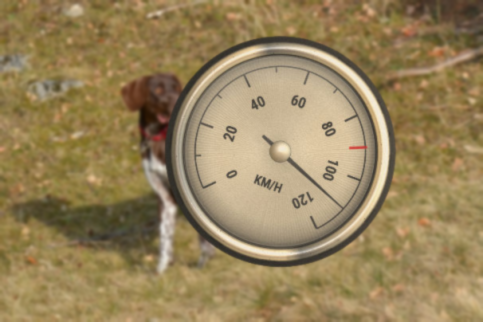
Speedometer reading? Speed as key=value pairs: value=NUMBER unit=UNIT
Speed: value=110 unit=km/h
